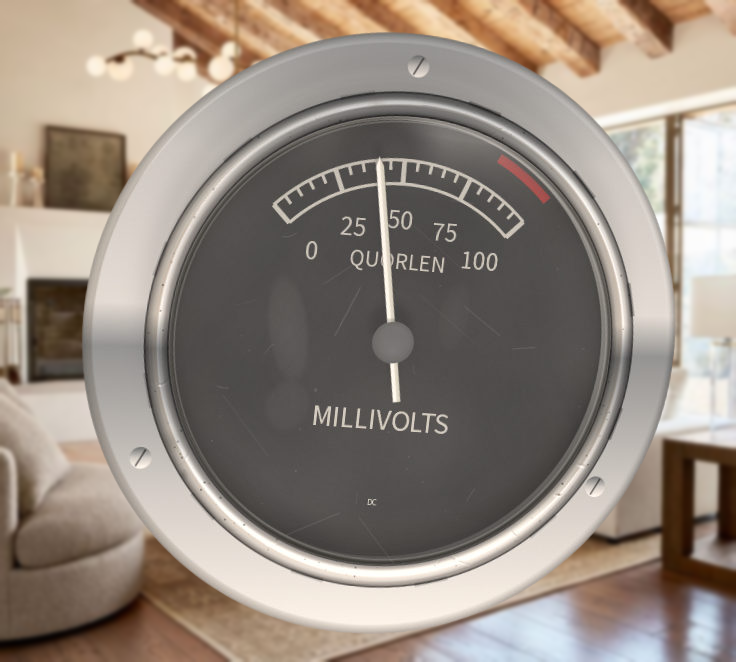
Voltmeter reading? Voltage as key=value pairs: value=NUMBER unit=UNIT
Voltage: value=40 unit=mV
